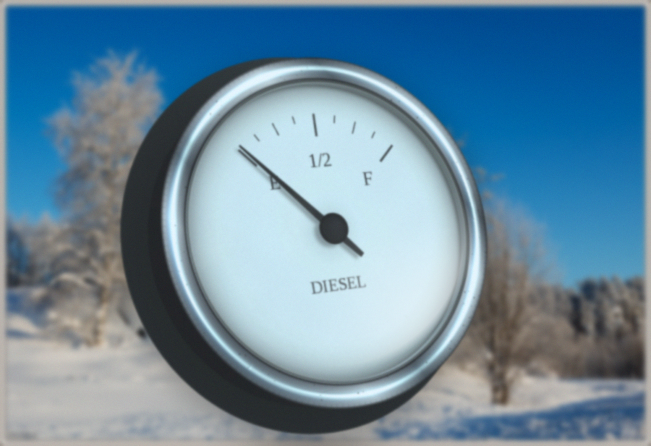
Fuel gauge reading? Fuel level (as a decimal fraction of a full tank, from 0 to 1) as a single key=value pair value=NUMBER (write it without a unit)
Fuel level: value=0
